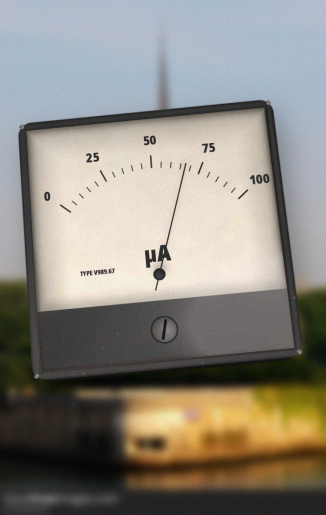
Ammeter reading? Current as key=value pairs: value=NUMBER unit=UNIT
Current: value=67.5 unit=µA
